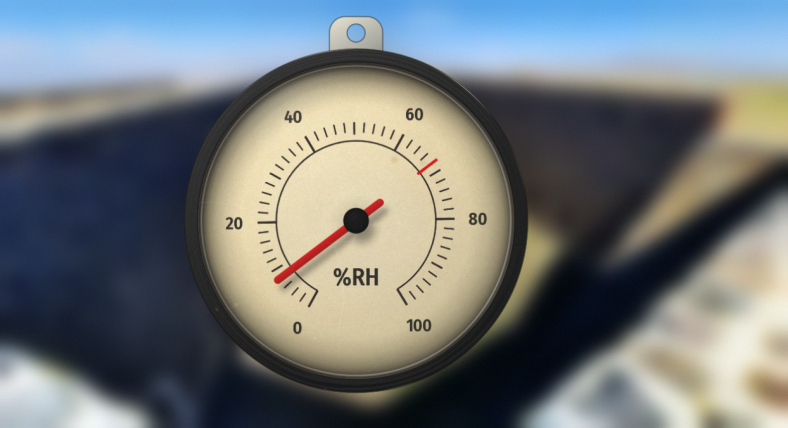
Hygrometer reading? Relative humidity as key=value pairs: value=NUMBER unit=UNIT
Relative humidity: value=8 unit=%
